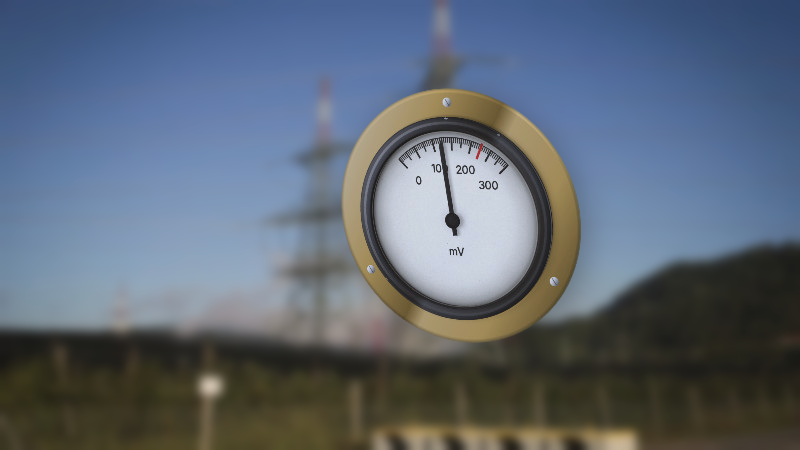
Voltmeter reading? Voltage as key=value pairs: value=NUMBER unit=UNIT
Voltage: value=125 unit=mV
